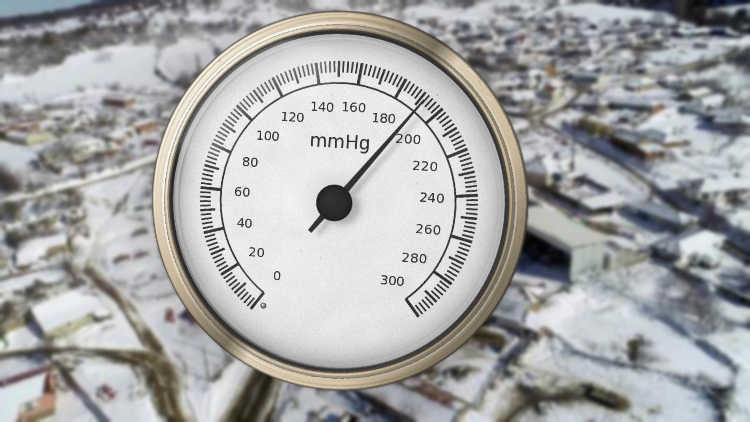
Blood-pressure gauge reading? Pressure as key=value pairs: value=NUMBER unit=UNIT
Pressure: value=192 unit=mmHg
